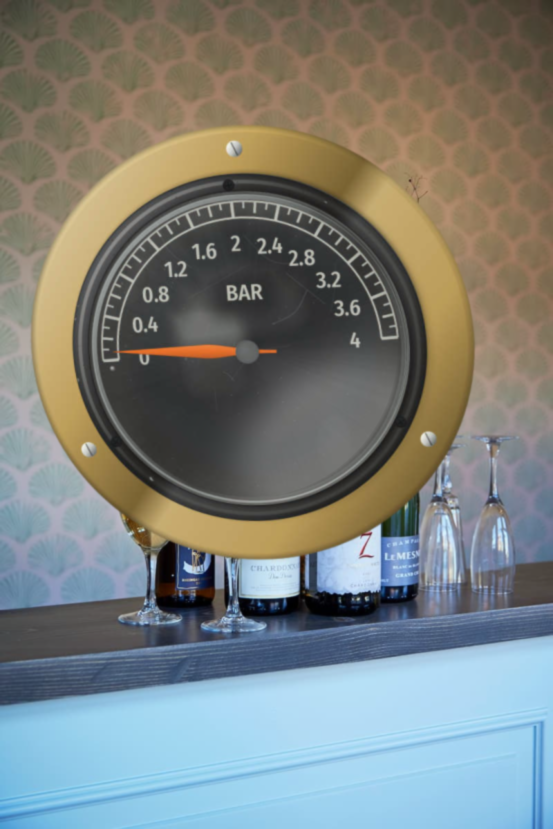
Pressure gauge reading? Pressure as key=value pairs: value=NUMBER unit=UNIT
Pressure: value=0.1 unit=bar
